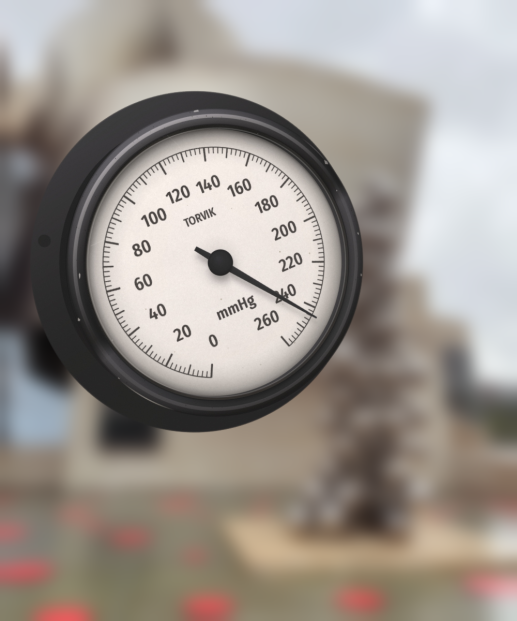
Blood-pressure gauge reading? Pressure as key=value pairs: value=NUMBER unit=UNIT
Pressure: value=244 unit=mmHg
